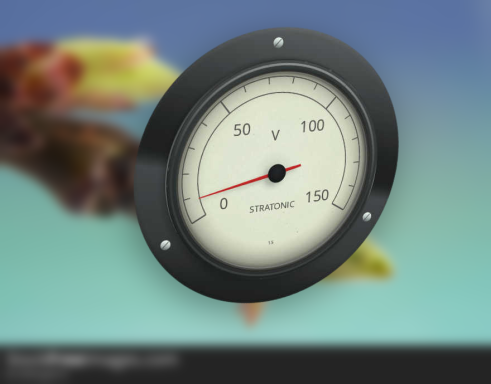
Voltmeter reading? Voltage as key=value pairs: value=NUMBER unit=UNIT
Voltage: value=10 unit=V
